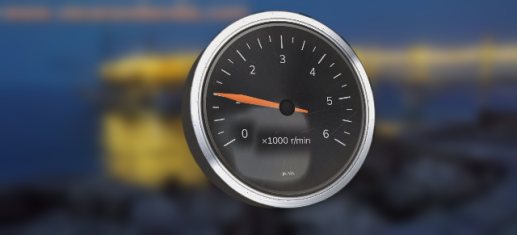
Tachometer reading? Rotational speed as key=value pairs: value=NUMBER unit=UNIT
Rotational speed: value=1000 unit=rpm
